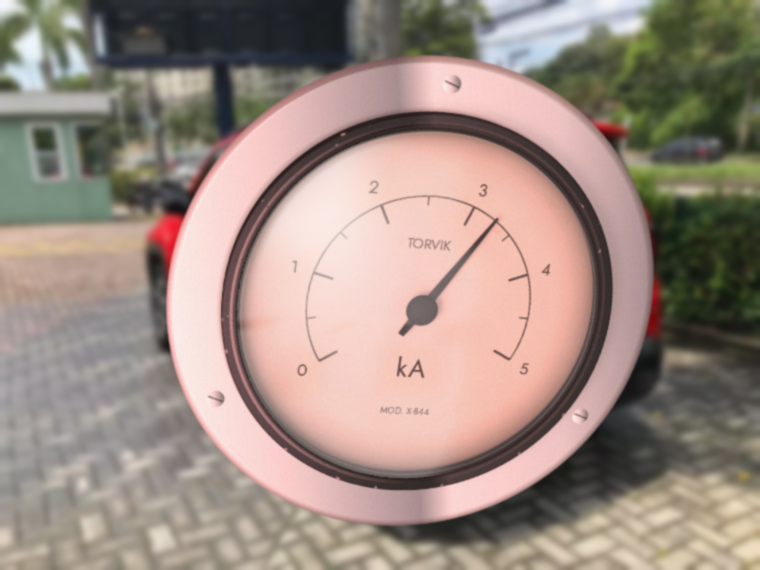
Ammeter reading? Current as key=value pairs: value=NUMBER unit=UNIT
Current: value=3.25 unit=kA
